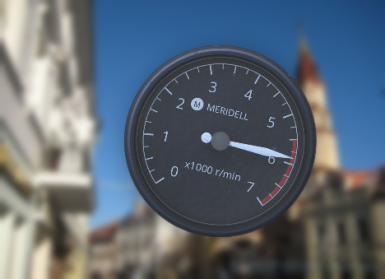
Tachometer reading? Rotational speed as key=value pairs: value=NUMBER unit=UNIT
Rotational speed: value=5875 unit=rpm
